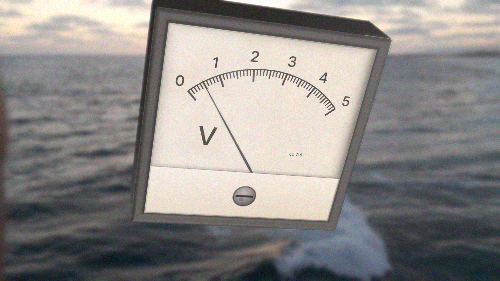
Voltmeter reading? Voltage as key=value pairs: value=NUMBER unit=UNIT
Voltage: value=0.5 unit=V
